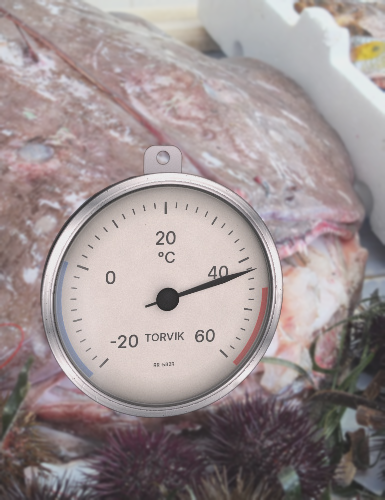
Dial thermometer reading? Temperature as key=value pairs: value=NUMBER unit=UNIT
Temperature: value=42 unit=°C
